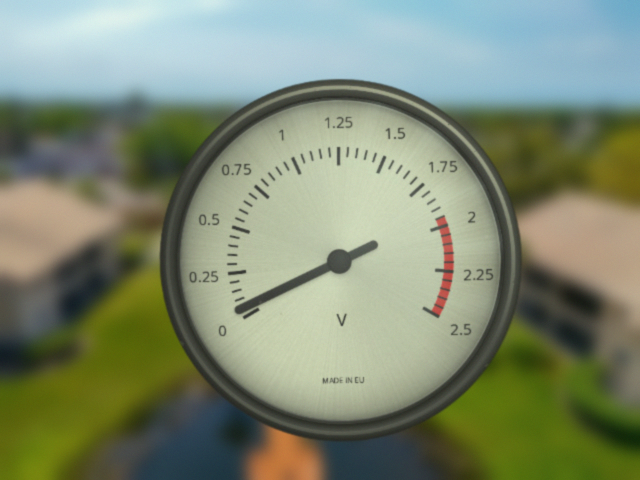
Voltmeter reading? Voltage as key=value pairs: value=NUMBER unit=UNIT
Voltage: value=0.05 unit=V
